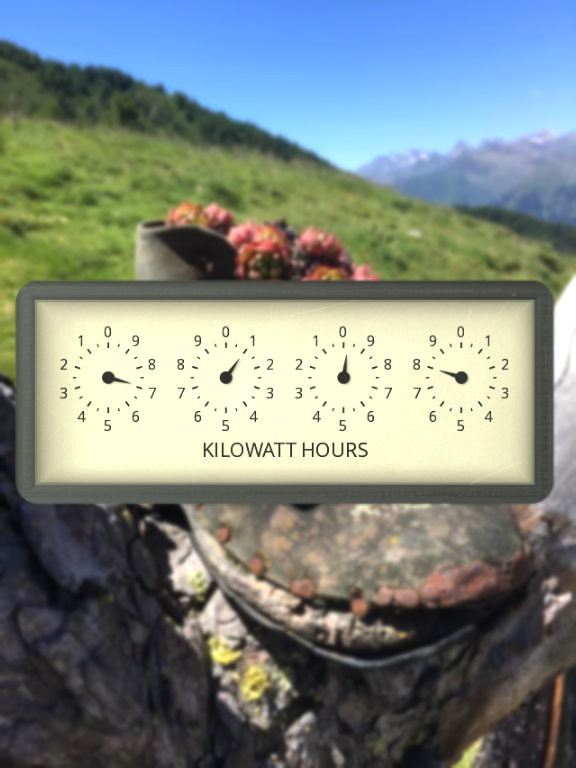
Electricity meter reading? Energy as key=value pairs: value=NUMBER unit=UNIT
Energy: value=7098 unit=kWh
